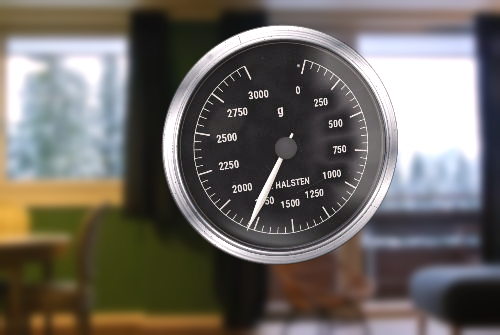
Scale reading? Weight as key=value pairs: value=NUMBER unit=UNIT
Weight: value=1800 unit=g
